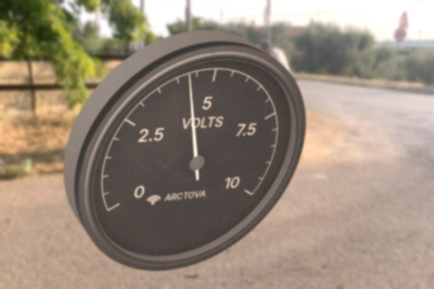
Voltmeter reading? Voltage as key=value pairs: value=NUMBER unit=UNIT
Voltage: value=4.25 unit=V
